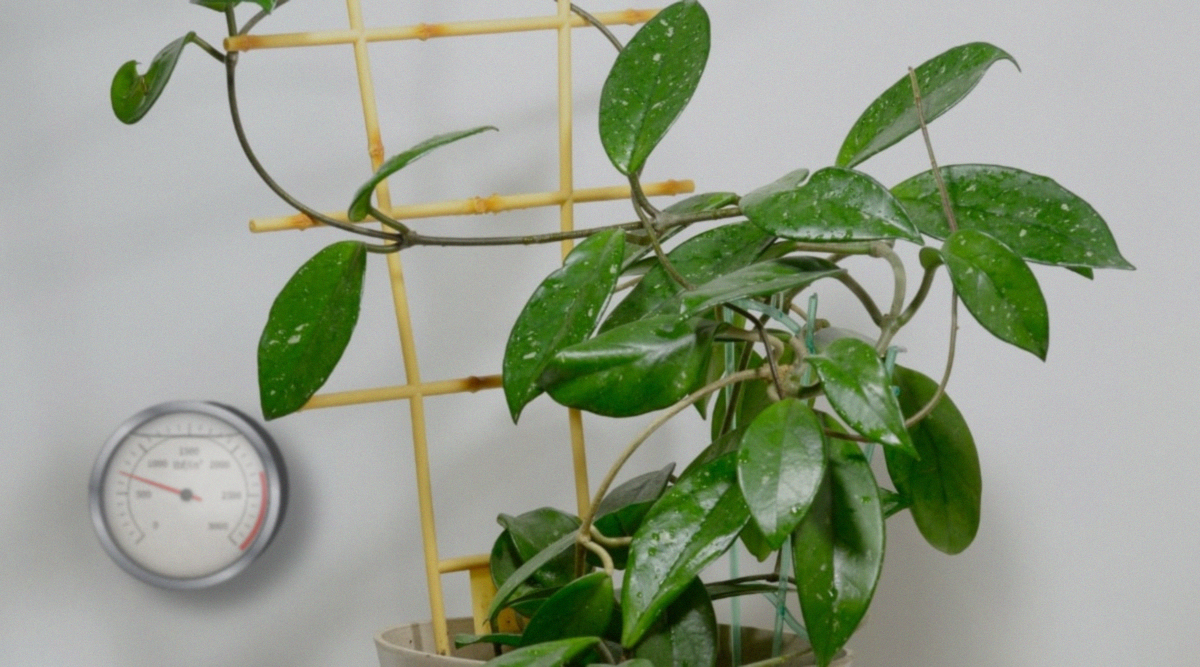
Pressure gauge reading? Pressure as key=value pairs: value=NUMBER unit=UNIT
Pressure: value=700 unit=psi
